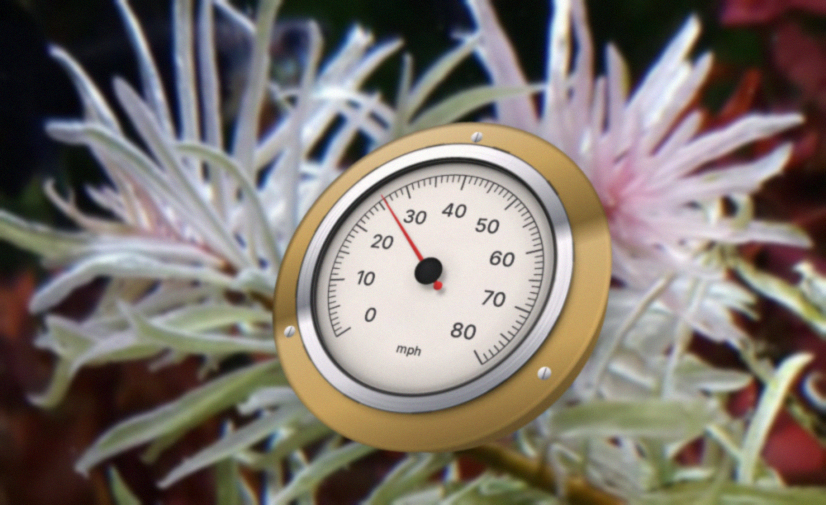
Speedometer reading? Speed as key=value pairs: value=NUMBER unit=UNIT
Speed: value=26 unit=mph
